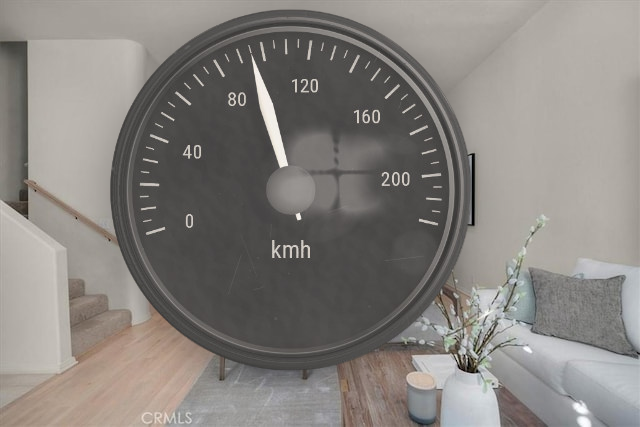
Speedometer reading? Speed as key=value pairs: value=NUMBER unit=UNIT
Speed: value=95 unit=km/h
